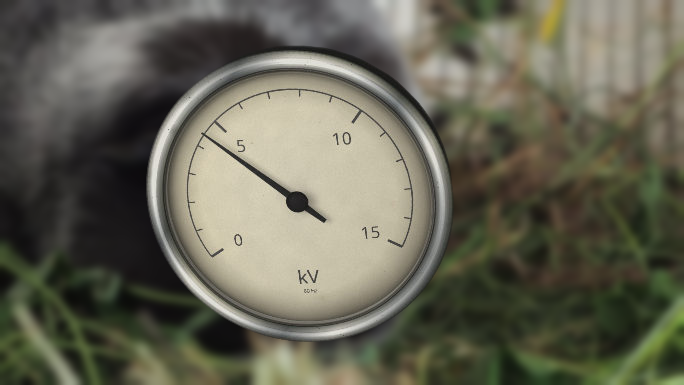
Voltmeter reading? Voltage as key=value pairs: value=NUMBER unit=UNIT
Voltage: value=4.5 unit=kV
